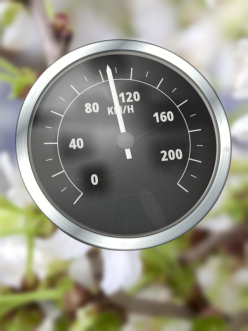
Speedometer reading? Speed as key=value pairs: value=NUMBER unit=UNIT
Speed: value=105 unit=km/h
